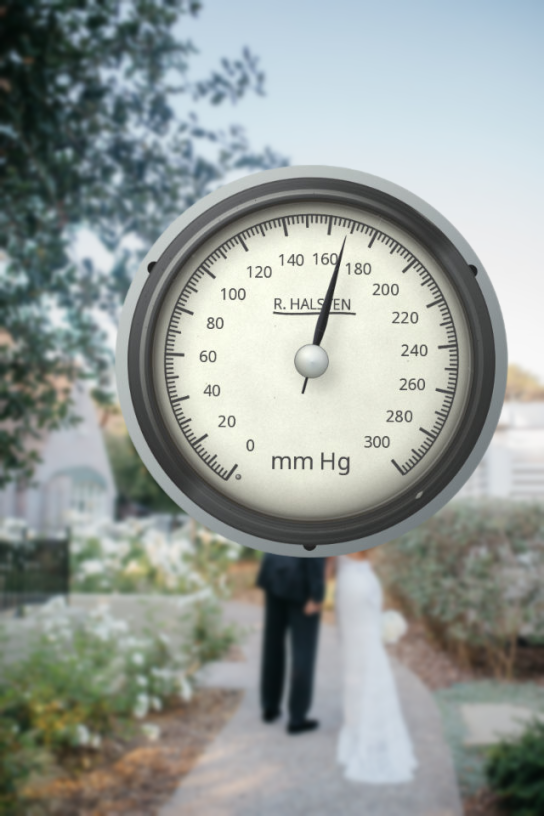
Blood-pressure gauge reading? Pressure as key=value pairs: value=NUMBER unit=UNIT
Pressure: value=168 unit=mmHg
